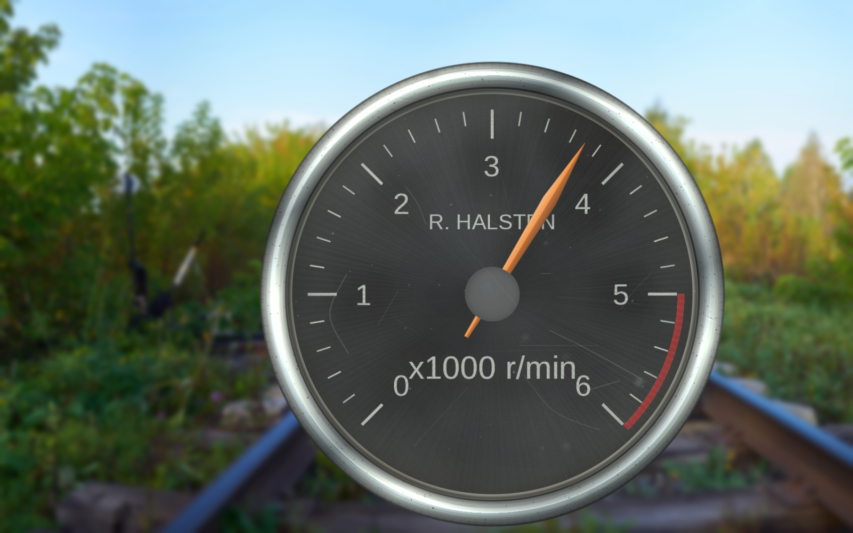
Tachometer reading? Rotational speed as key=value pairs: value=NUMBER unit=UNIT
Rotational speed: value=3700 unit=rpm
